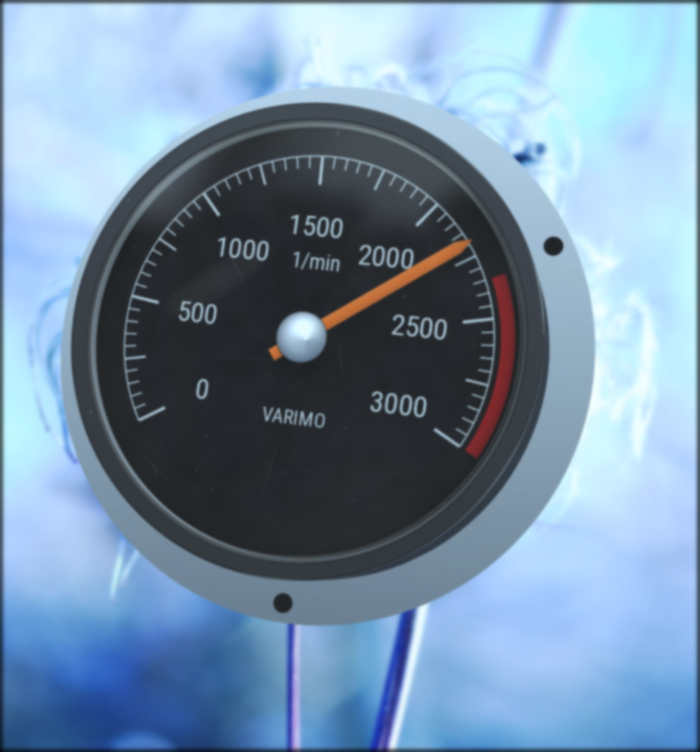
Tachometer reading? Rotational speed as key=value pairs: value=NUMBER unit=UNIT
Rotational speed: value=2200 unit=rpm
